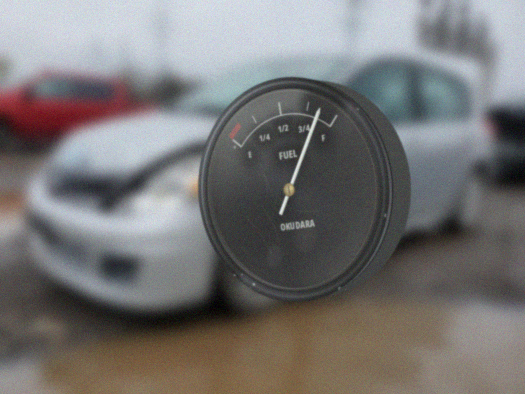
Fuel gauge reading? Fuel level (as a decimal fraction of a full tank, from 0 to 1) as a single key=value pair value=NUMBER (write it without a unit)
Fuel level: value=0.875
